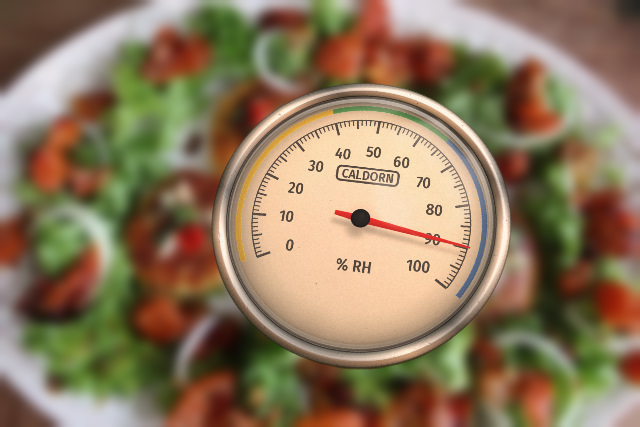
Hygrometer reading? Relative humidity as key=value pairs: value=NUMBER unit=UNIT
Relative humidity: value=90 unit=%
